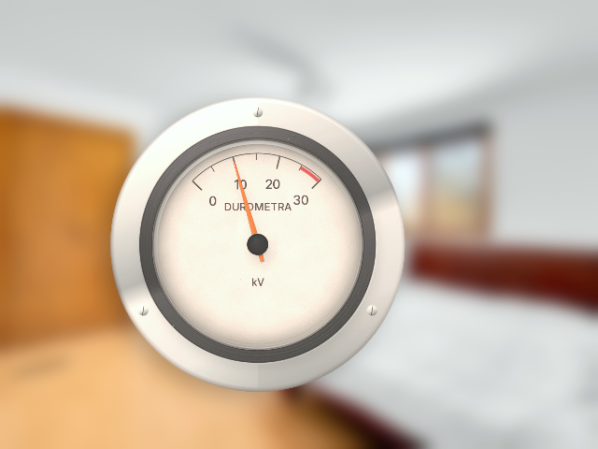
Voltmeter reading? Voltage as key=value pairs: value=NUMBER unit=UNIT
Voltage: value=10 unit=kV
